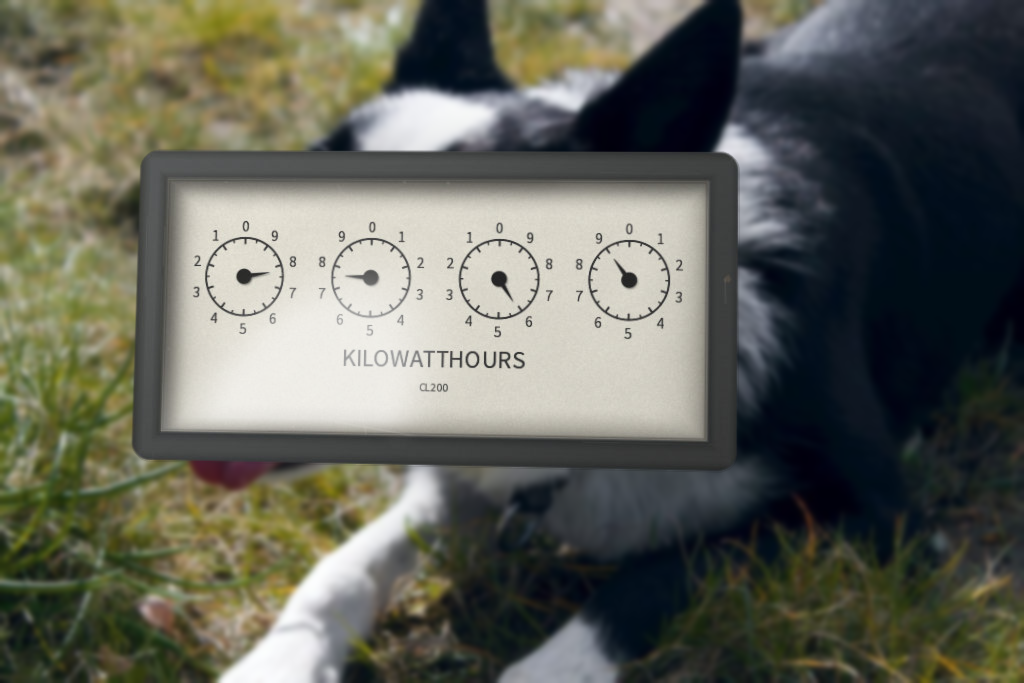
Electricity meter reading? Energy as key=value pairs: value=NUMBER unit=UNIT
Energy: value=7759 unit=kWh
